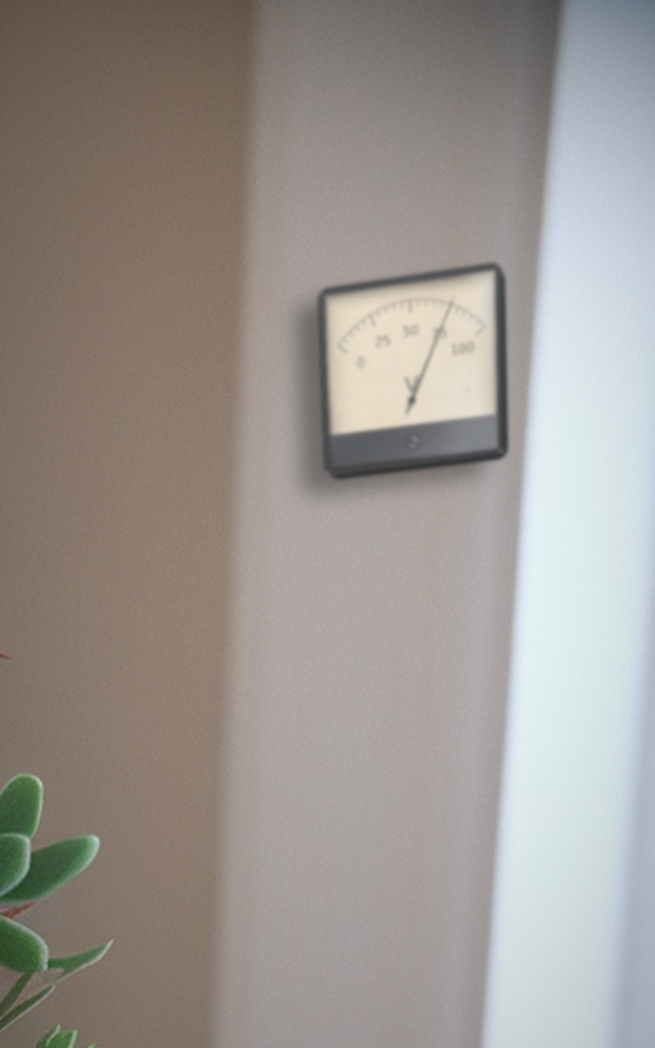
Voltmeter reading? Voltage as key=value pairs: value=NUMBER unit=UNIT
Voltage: value=75 unit=V
